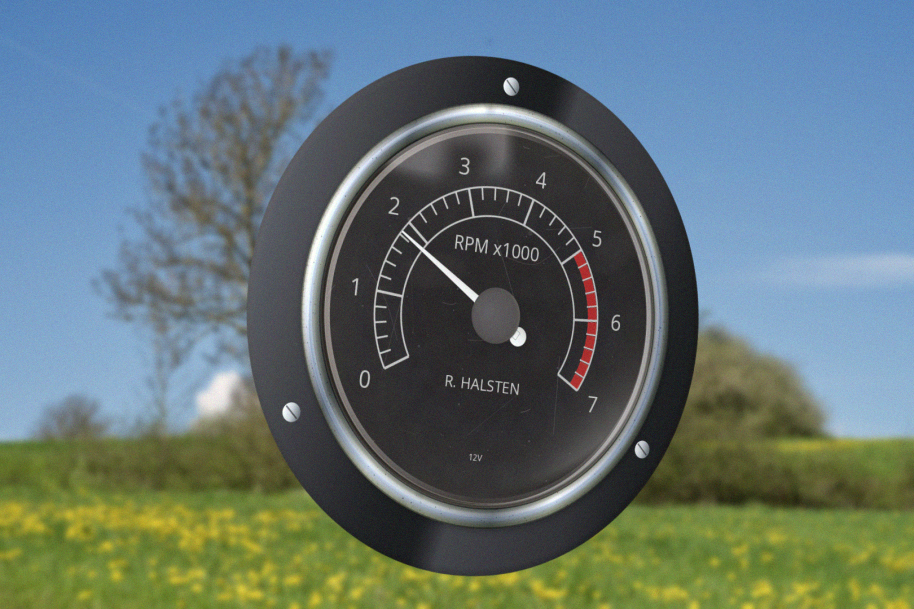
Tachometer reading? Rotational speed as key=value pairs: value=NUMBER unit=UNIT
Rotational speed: value=1800 unit=rpm
